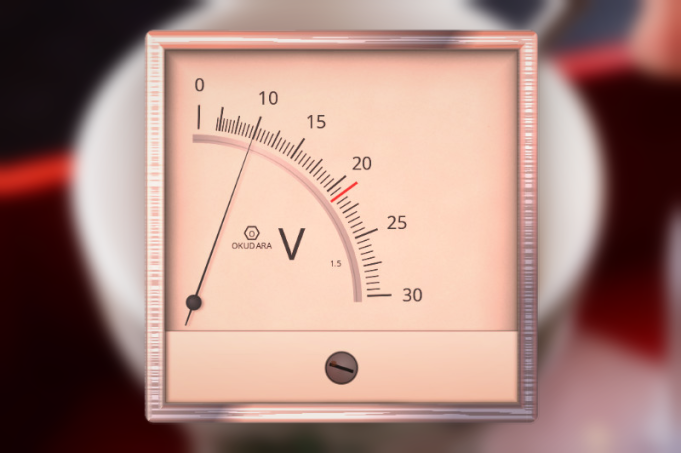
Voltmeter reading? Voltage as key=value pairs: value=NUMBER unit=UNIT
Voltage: value=10 unit=V
